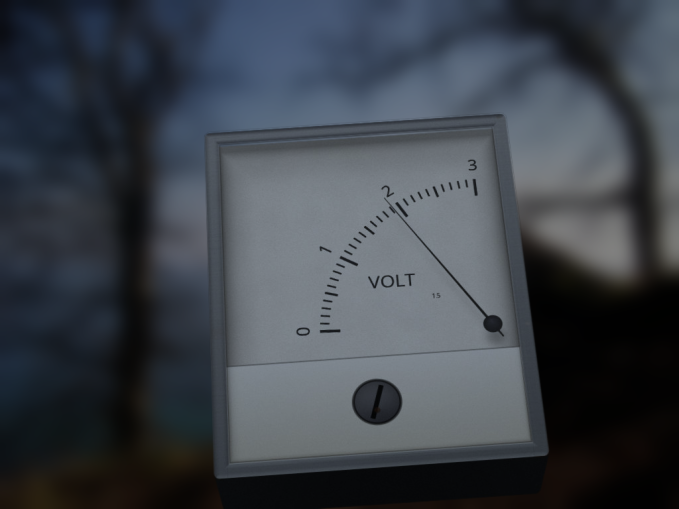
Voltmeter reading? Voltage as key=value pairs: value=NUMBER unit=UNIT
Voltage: value=1.9 unit=V
